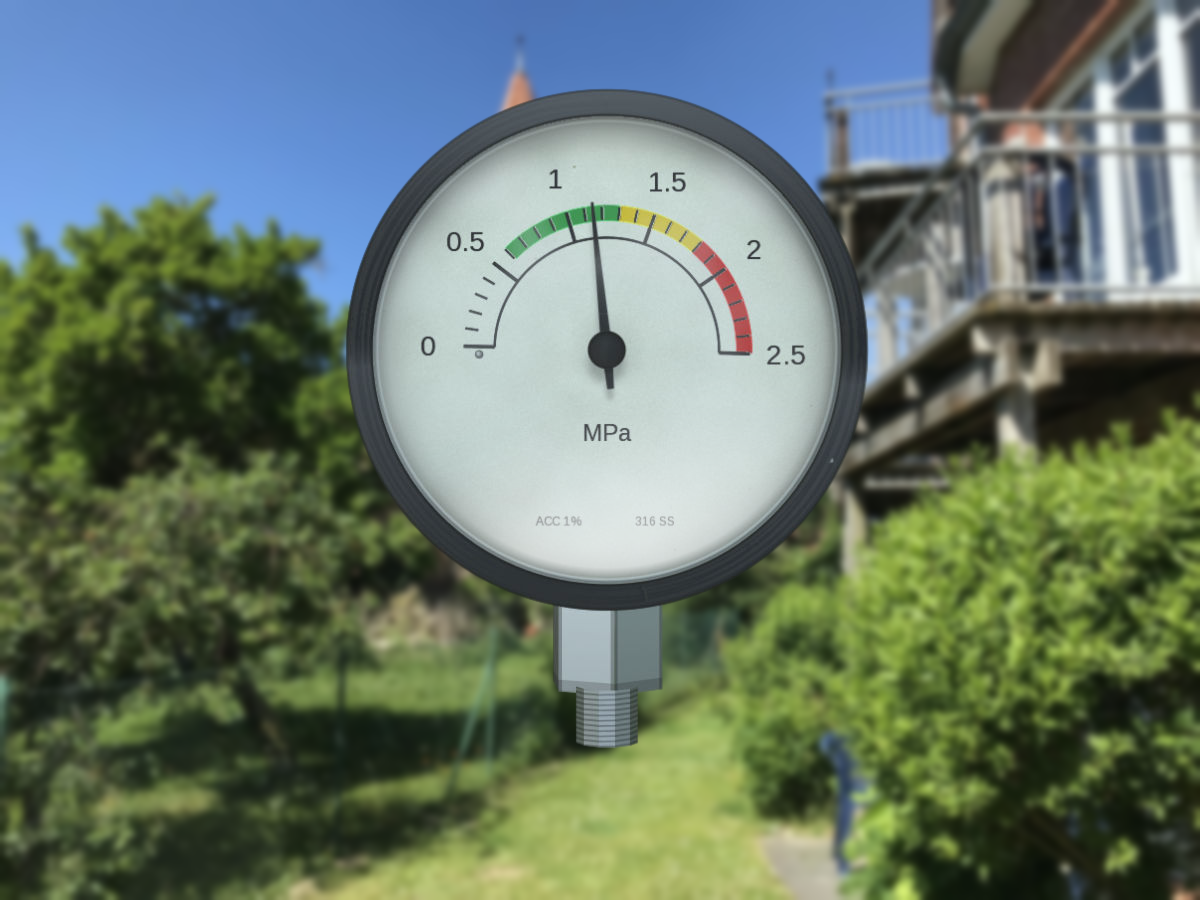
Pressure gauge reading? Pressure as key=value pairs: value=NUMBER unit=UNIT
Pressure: value=1.15 unit=MPa
